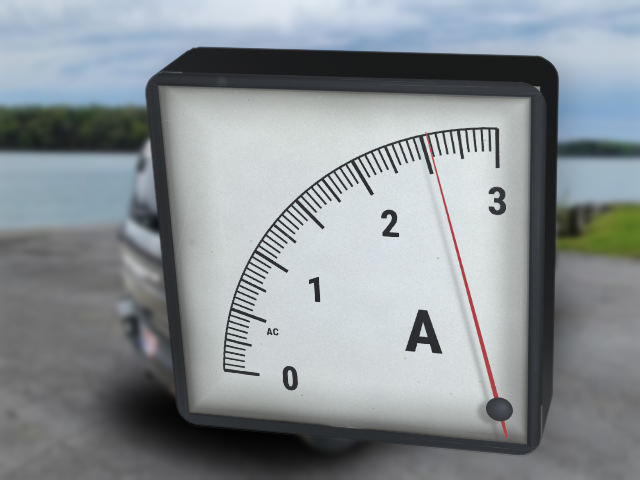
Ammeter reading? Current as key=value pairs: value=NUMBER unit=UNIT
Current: value=2.55 unit=A
